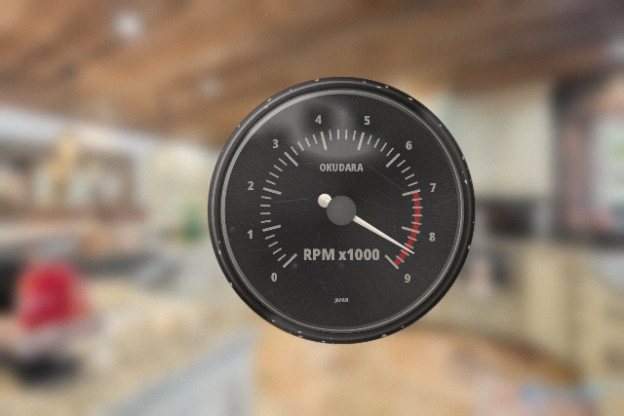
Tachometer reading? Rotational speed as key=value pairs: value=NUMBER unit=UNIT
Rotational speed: value=8500 unit=rpm
